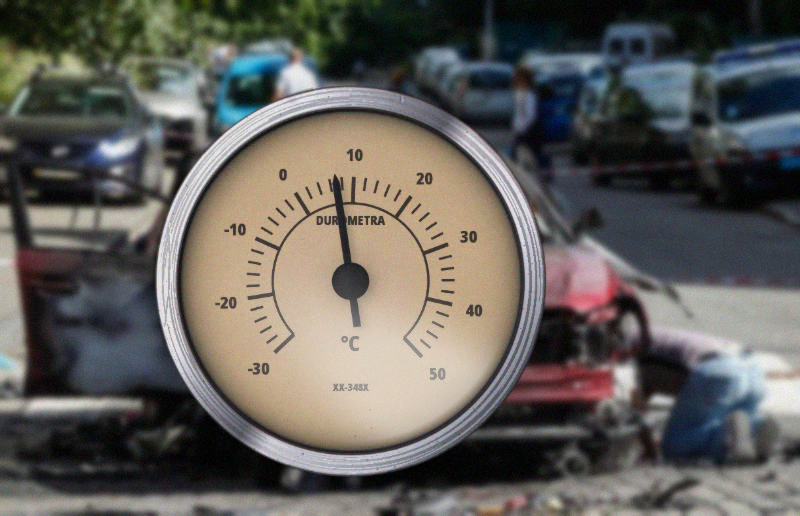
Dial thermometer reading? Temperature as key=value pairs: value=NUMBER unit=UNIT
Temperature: value=7 unit=°C
